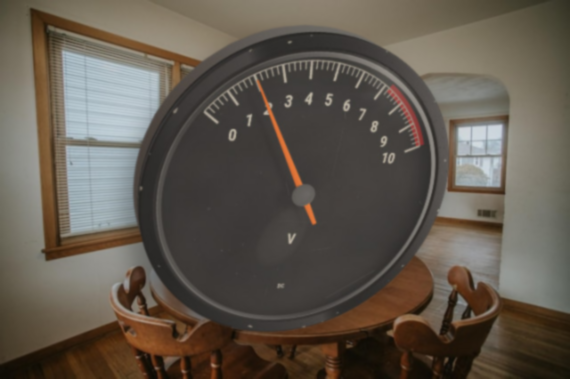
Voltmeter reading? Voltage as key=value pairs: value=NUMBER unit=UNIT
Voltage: value=2 unit=V
